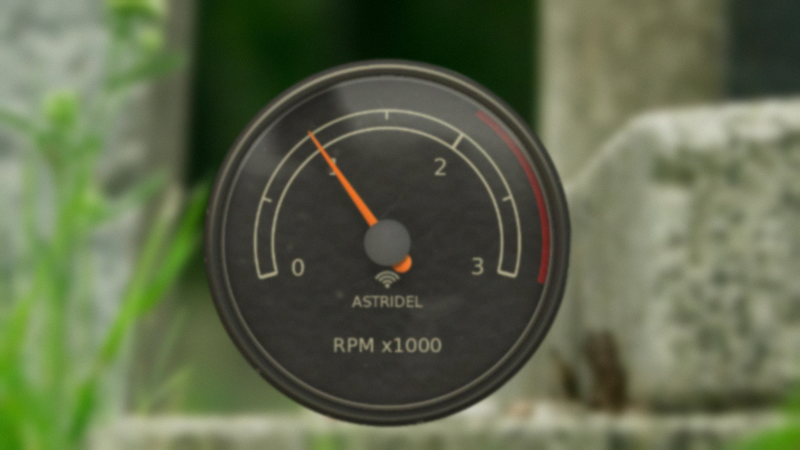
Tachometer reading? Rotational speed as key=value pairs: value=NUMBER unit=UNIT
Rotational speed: value=1000 unit=rpm
